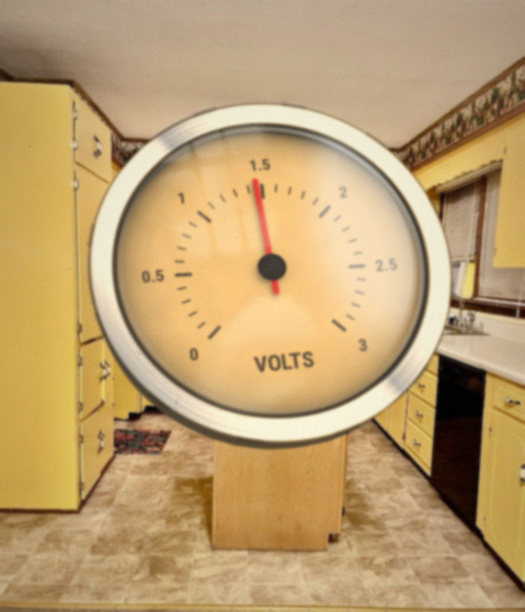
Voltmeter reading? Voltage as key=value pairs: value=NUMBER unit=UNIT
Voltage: value=1.45 unit=V
